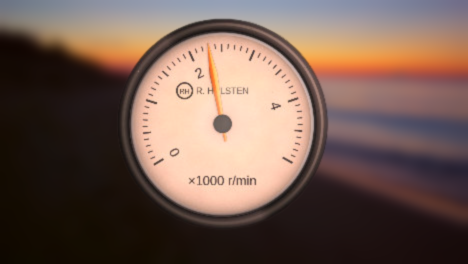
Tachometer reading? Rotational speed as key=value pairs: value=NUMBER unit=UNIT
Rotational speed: value=2300 unit=rpm
